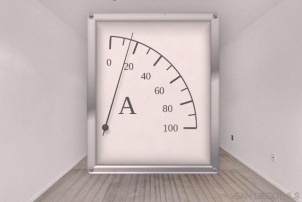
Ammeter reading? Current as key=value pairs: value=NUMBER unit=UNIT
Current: value=15 unit=A
